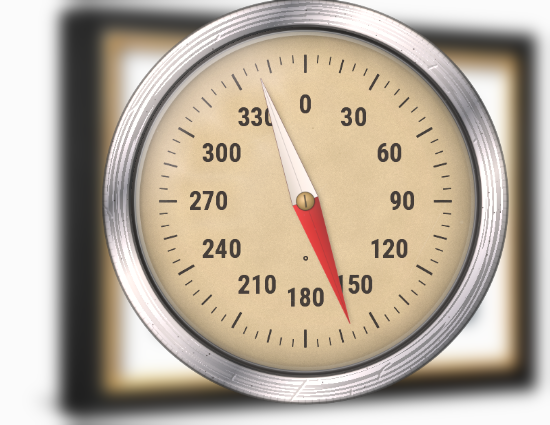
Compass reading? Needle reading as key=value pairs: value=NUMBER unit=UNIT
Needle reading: value=160 unit=°
